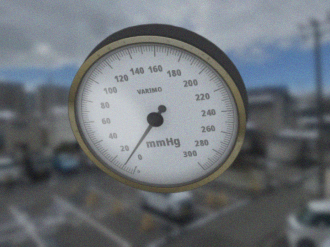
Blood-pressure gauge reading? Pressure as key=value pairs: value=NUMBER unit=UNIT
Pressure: value=10 unit=mmHg
